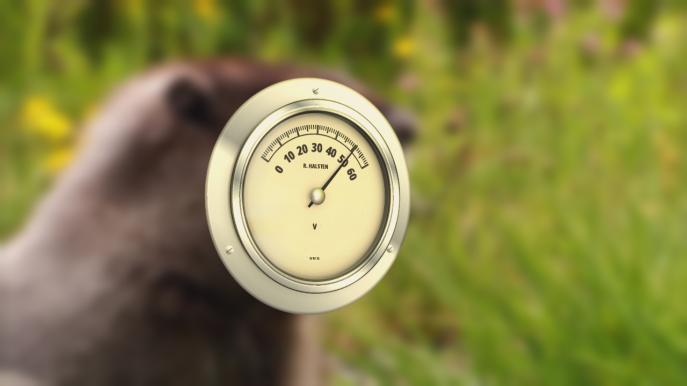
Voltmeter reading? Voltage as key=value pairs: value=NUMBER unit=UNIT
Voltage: value=50 unit=V
